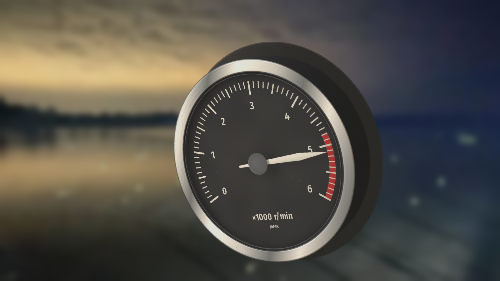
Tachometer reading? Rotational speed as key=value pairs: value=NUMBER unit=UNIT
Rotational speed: value=5100 unit=rpm
